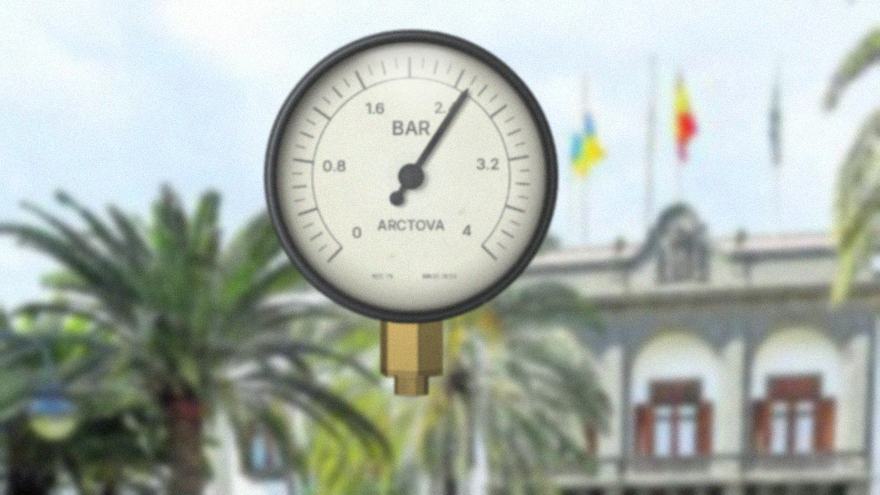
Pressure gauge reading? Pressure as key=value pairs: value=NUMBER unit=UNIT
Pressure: value=2.5 unit=bar
